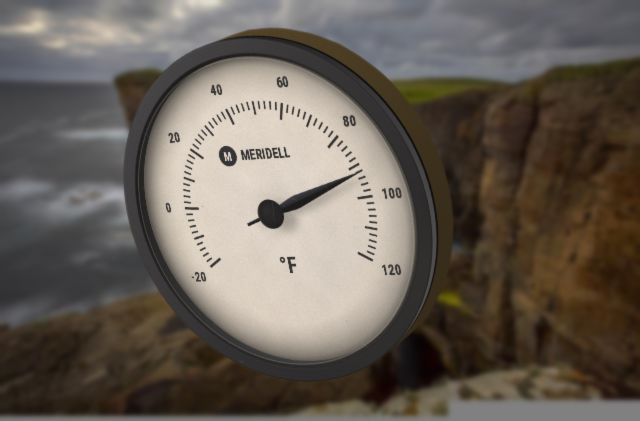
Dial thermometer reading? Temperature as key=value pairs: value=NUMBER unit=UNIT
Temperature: value=92 unit=°F
